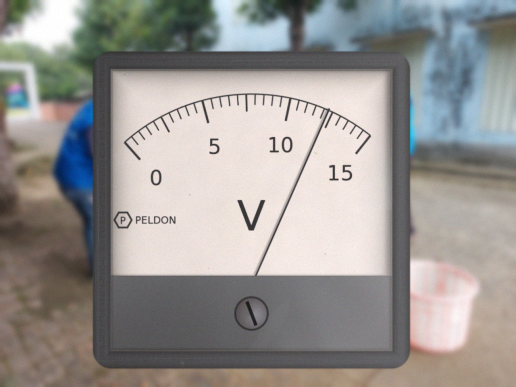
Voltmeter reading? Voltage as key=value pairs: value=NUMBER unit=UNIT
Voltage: value=12.25 unit=V
